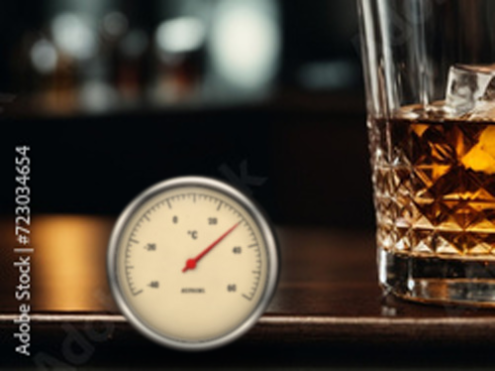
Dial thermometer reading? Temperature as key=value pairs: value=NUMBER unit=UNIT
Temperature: value=30 unit=°C
